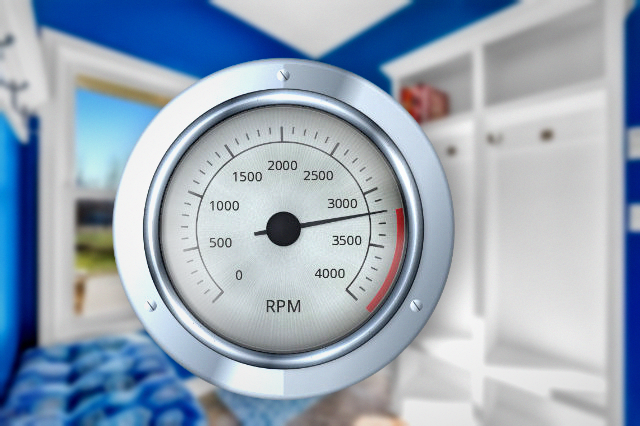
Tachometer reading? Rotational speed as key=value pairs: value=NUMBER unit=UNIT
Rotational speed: value=3200 unit=rpm
